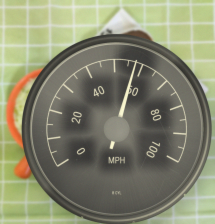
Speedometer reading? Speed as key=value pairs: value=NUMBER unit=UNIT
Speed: value=57.5 unit=mph
